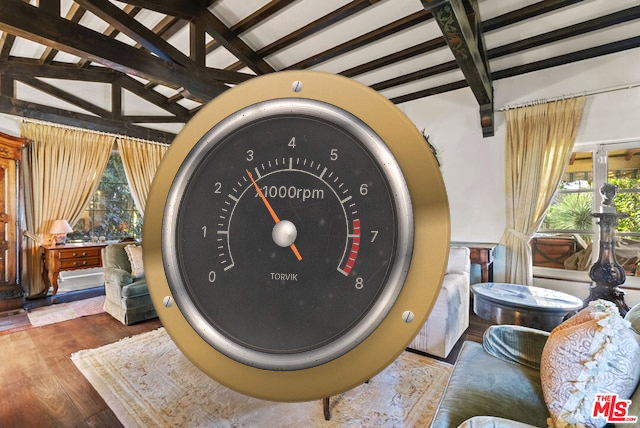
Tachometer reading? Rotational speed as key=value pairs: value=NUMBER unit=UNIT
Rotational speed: value=2800 unit=rpm
